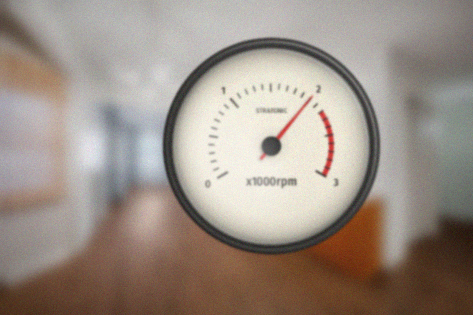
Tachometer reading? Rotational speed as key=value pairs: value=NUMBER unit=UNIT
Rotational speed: value=2000 unit=rpm
